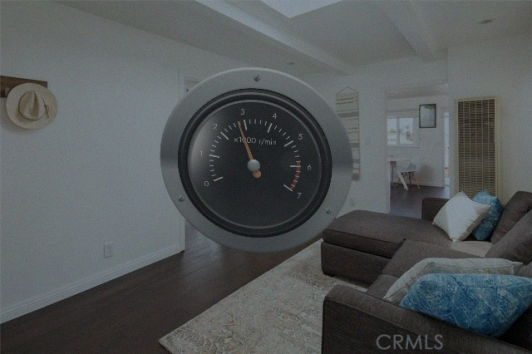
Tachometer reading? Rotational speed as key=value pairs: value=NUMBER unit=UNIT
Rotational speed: value=2800 unit=rpm
